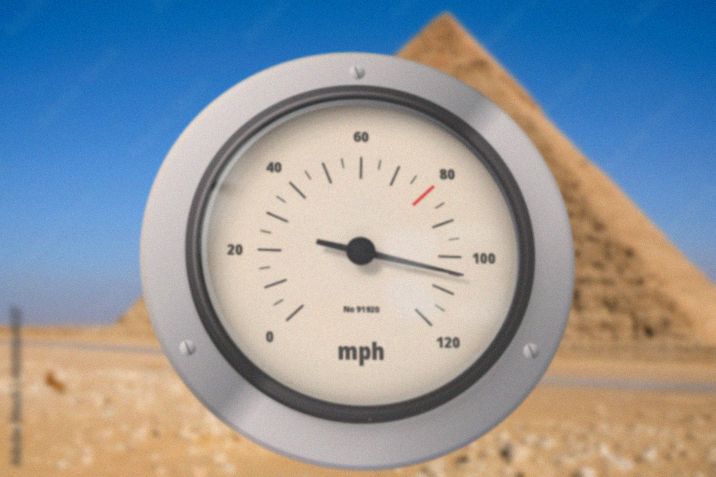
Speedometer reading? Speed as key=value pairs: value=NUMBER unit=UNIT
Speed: value=105 unit=mph
